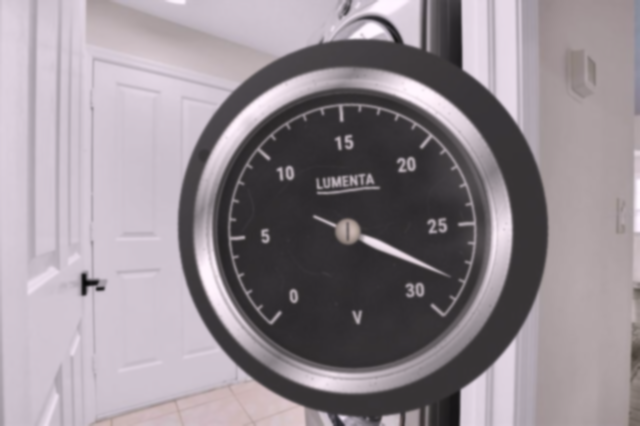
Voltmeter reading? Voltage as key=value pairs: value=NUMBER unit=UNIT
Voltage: value=28 unit=V
